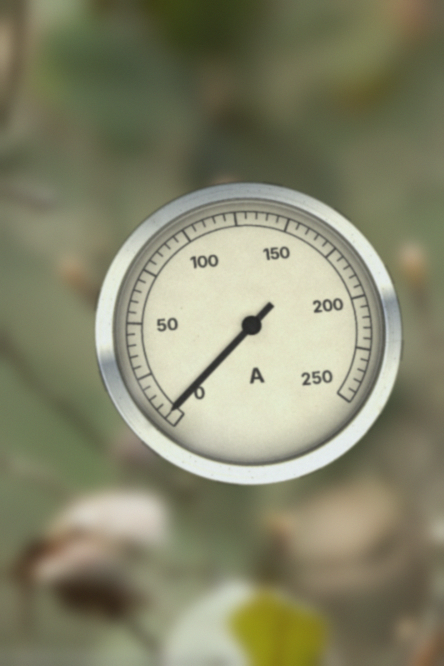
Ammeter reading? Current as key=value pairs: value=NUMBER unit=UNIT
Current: value=5 unit=A
